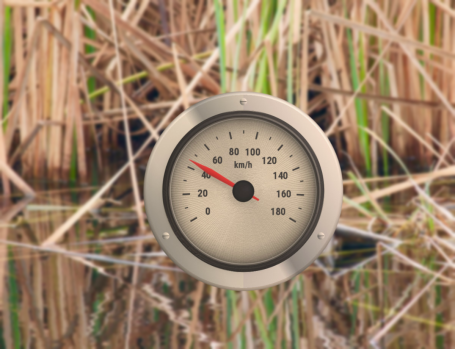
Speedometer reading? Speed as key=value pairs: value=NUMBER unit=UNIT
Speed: value=45 unit=km/h
